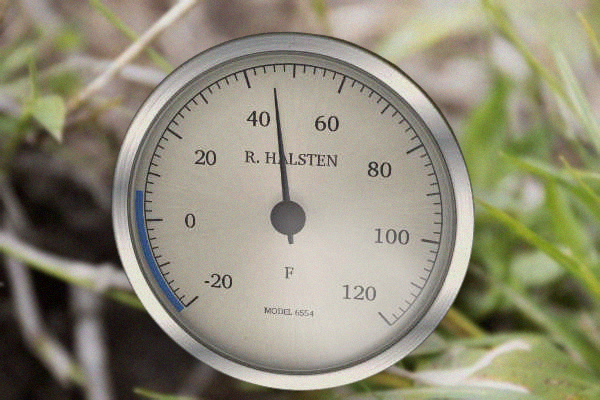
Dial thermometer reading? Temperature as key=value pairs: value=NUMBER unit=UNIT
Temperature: value=46 unit=°F
